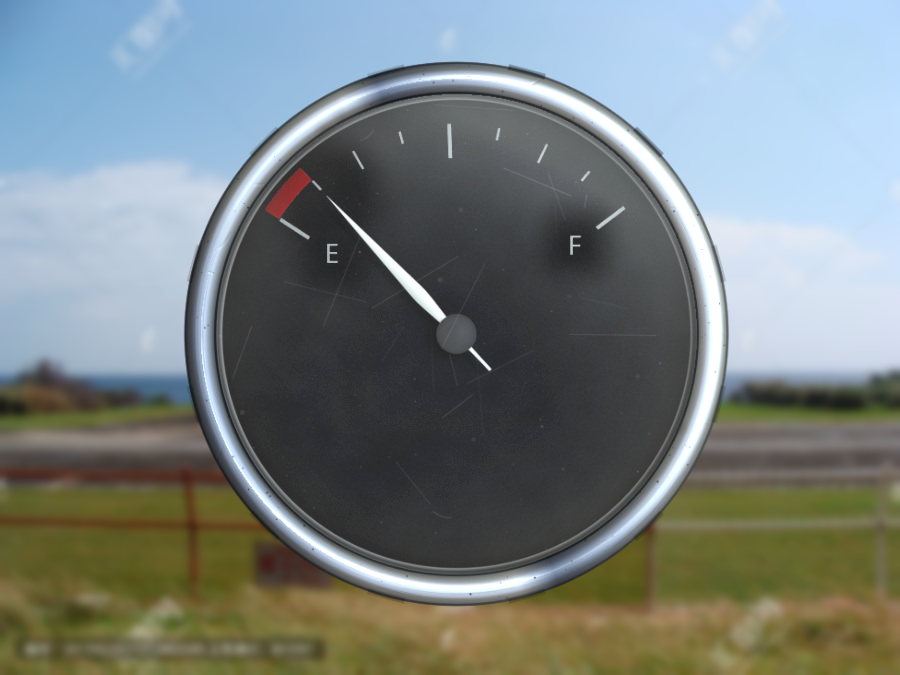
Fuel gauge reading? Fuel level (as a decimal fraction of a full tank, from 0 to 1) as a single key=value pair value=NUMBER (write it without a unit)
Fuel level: value=0.125
